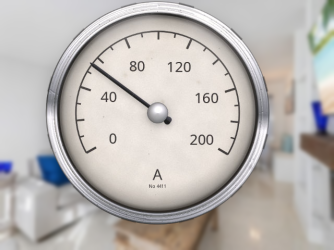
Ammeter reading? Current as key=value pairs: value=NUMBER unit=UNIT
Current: value=55 unit=A
